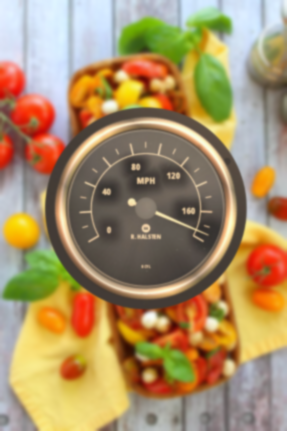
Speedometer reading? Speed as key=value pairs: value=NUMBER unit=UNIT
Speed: value=175 unit=mph
